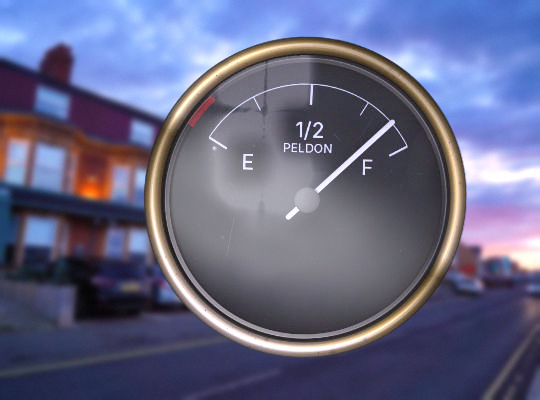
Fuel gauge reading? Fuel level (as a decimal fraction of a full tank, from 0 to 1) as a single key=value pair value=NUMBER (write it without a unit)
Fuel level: value=0.875
